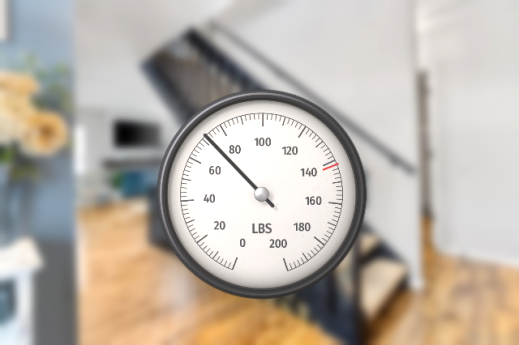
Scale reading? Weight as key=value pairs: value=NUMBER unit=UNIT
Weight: value=72 unit=lb
